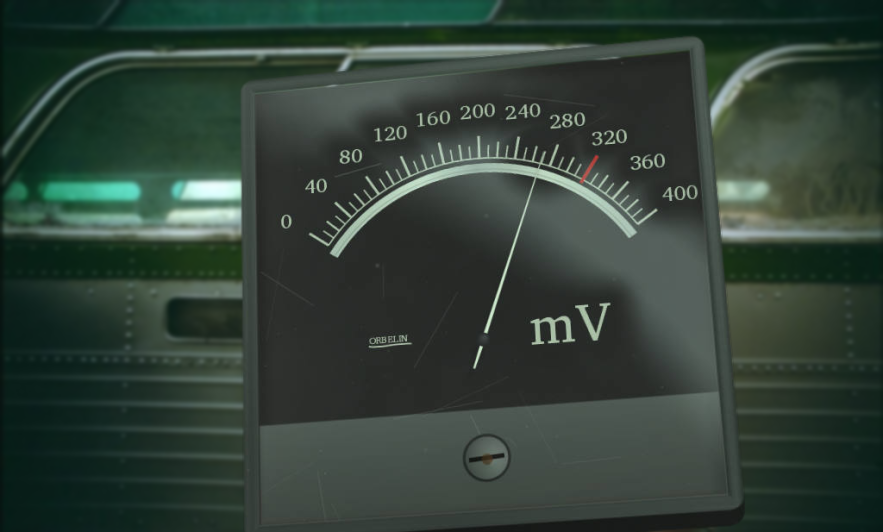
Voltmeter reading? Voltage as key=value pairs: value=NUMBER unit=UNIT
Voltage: value=270 unit=mV
